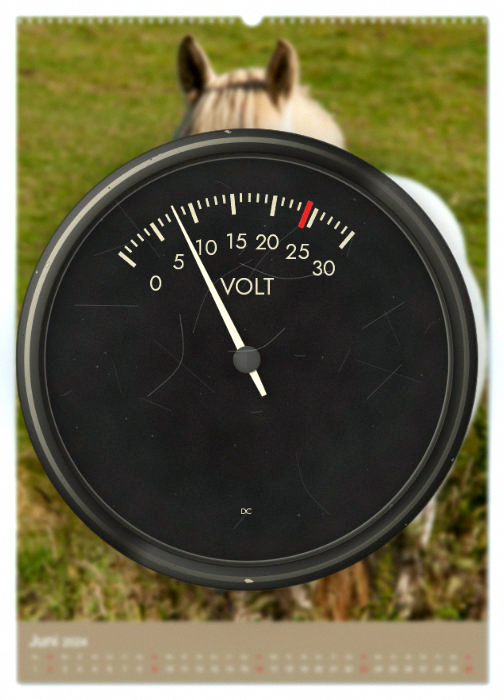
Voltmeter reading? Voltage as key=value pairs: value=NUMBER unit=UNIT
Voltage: value=8 unit=V
